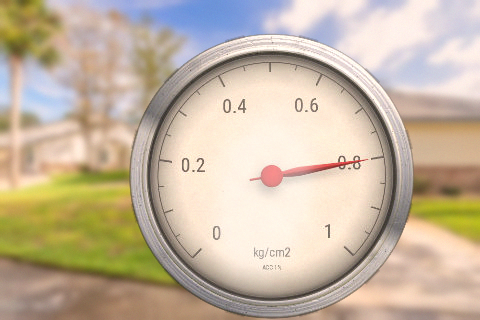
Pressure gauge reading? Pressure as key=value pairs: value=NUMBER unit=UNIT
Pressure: value=0.8 unit=kg/cm²
